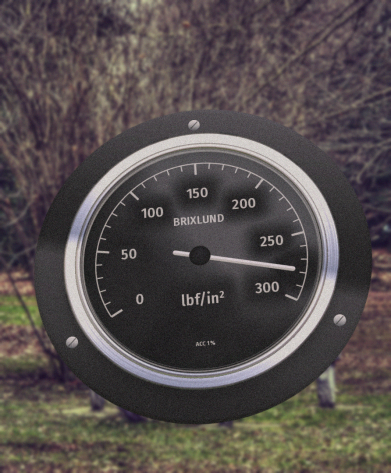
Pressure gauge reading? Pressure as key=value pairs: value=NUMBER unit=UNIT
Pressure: value=280 unit=psi
